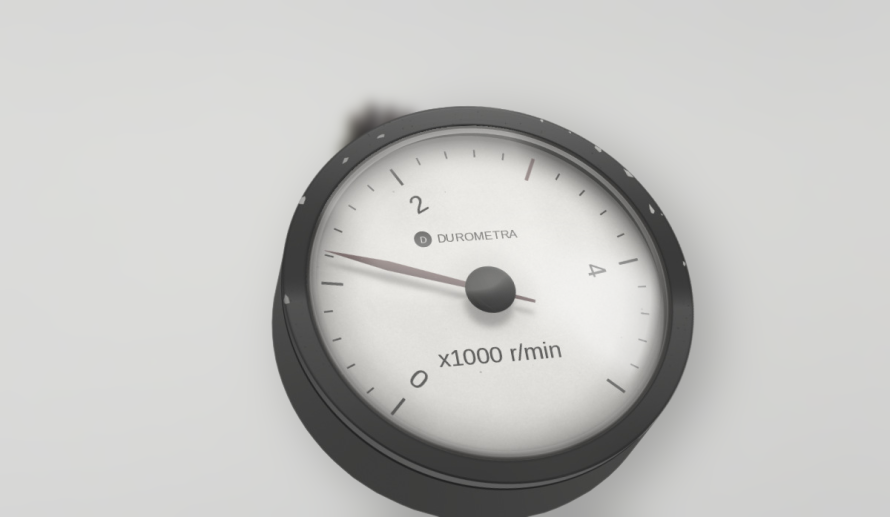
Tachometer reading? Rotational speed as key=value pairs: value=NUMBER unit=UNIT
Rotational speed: value=1200 unit=rpm
